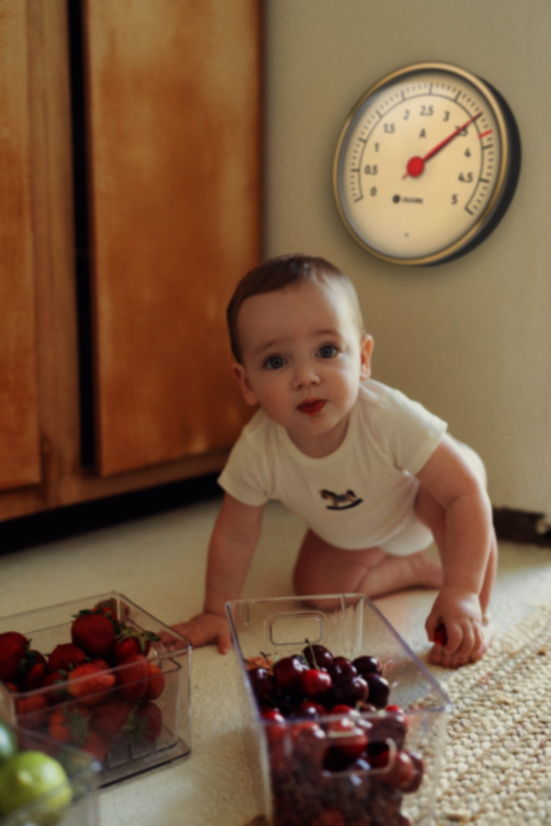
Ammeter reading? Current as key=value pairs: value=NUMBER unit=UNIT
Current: value=3.5 unit=A
